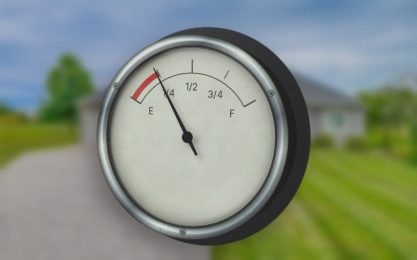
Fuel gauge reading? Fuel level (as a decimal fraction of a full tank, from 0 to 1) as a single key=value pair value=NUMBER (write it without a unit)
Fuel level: value=0.25
